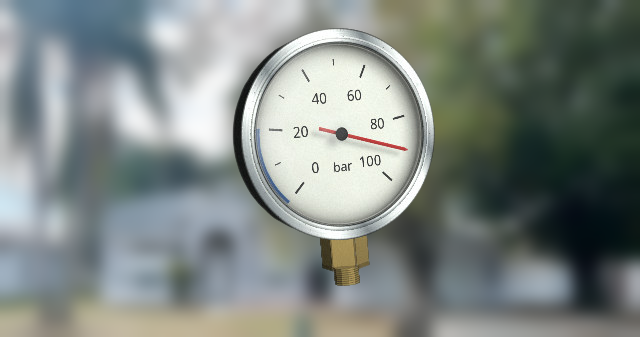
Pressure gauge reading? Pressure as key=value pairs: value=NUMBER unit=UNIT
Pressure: value=90 unit=bar
